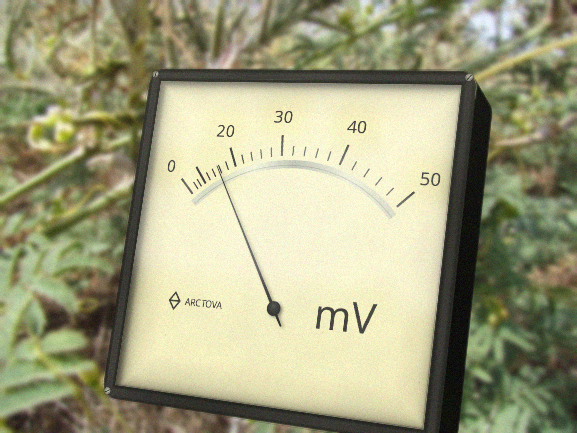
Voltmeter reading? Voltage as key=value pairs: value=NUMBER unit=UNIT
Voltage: value=16 unit=mV
